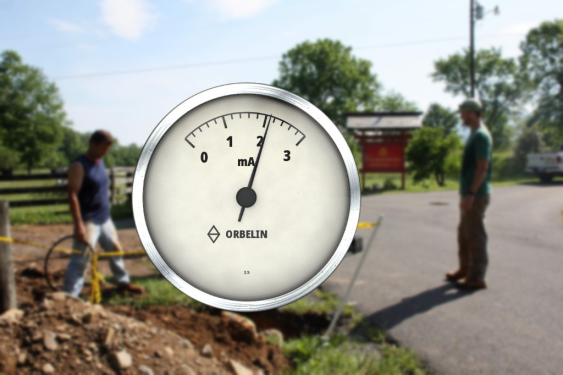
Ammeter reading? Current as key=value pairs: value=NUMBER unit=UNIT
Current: value=2.1 unit=mA
